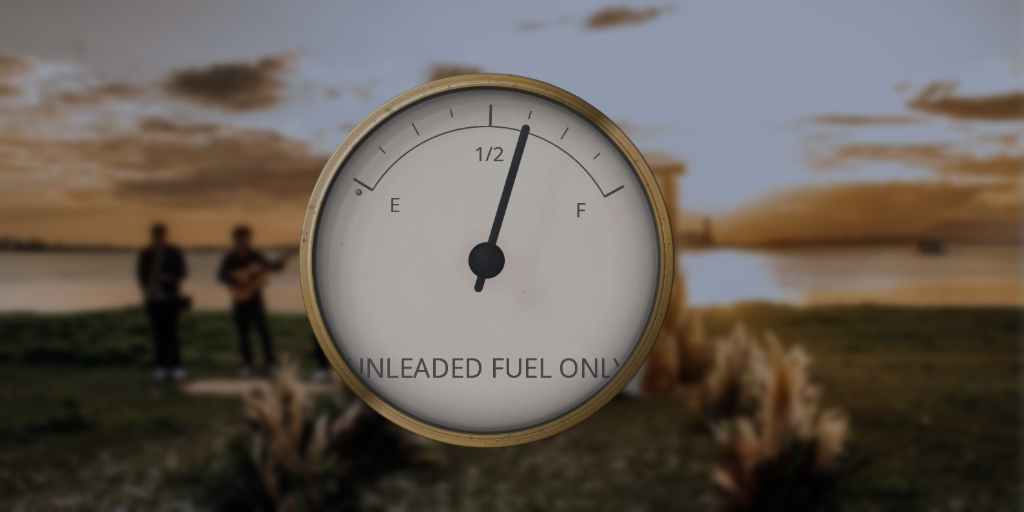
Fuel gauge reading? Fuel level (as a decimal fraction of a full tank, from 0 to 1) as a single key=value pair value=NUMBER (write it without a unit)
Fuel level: value=0.625
